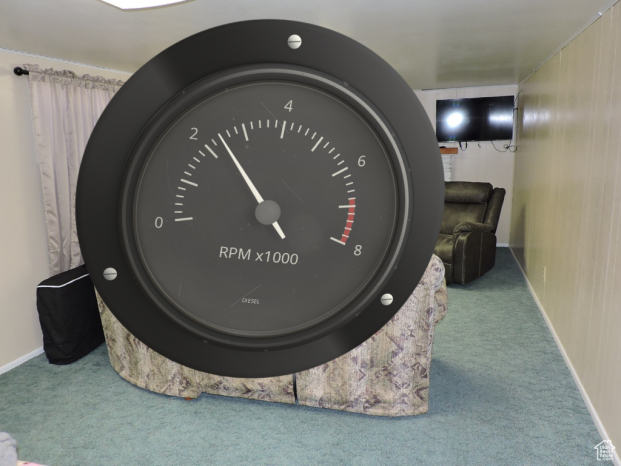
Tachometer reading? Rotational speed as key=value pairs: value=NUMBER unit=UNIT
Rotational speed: value=2400 unit=rpm
